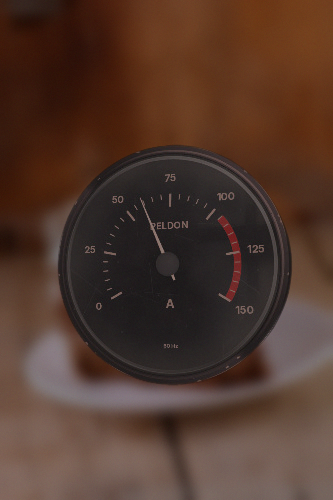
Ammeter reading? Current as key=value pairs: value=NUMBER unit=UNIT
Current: value=60 unit=A
